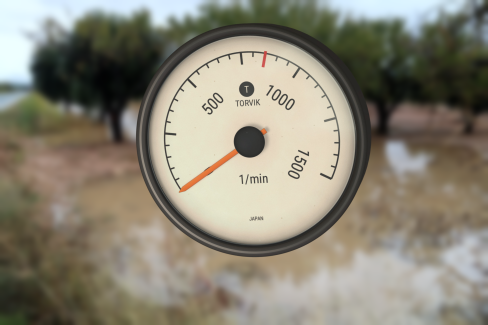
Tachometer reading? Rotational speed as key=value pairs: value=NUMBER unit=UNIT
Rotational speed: value=0 unit=rpm
